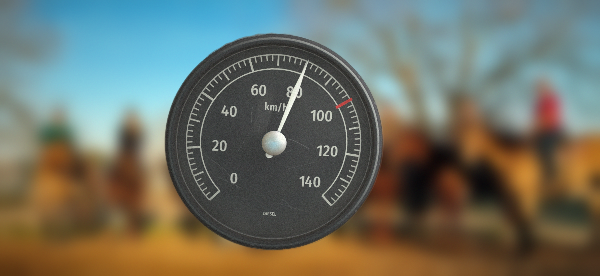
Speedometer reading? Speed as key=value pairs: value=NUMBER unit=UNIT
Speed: value=80 unit=km/h
